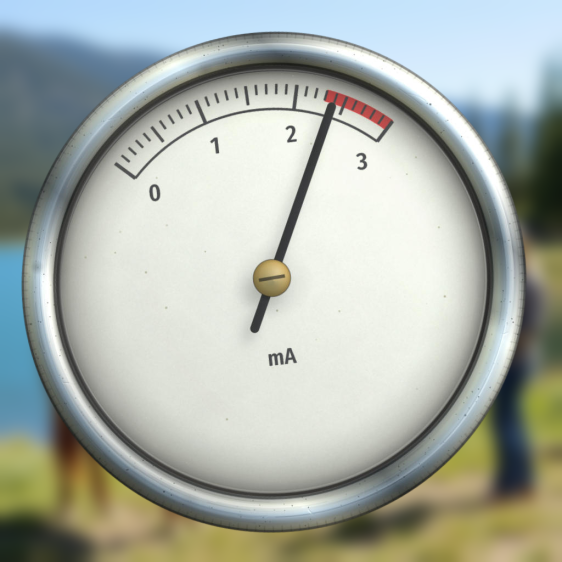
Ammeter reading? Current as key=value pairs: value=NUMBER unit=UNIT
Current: value=2.4 unit=mA
